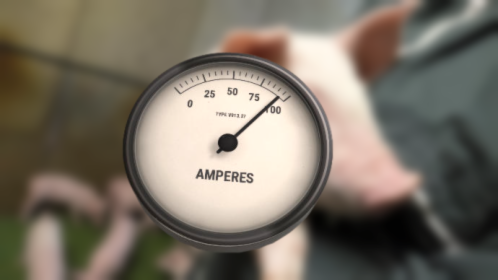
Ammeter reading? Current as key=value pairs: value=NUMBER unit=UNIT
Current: value=95 unit=A
